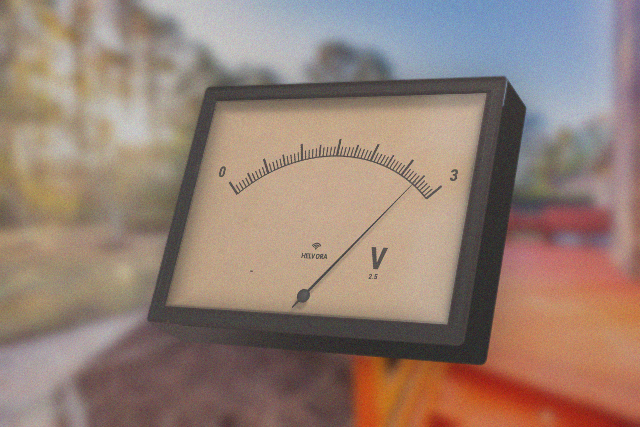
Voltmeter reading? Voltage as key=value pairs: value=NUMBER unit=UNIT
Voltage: value=2.75 unit=V
